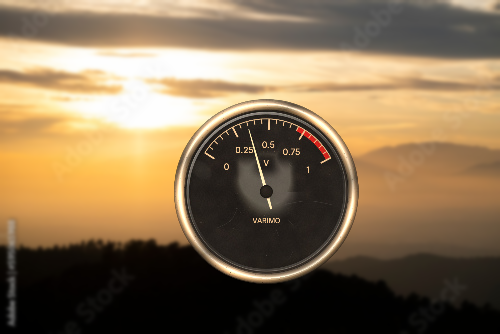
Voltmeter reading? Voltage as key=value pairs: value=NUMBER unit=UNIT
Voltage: value=0.35 unit=V
